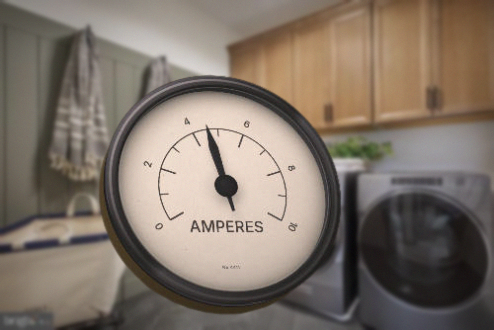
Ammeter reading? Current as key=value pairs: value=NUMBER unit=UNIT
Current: value=4.5 unit=A
